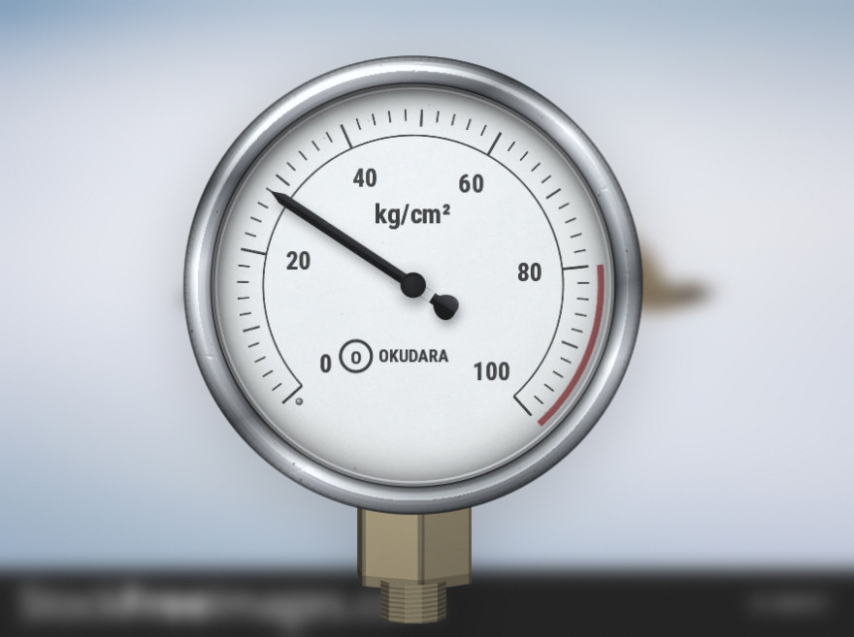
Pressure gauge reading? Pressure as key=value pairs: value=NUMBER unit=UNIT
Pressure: value=28 unit=kg/cm²
